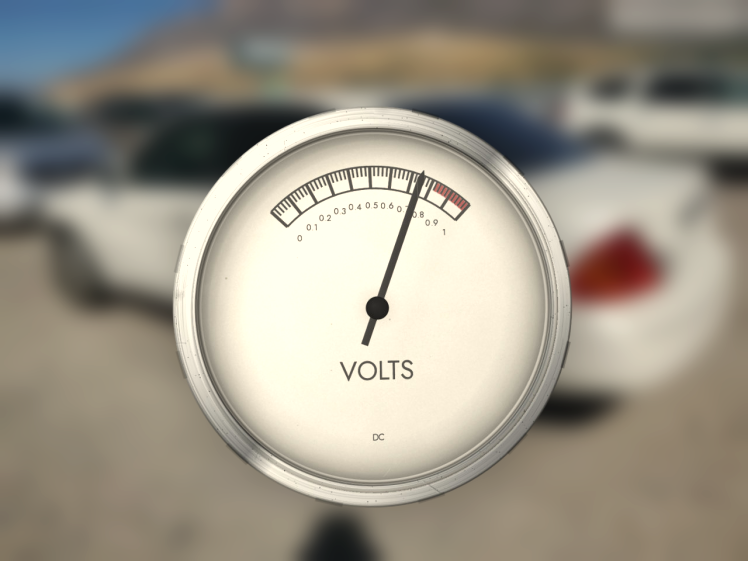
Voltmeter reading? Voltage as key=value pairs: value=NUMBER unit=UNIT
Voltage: value=0.74 unit=V
